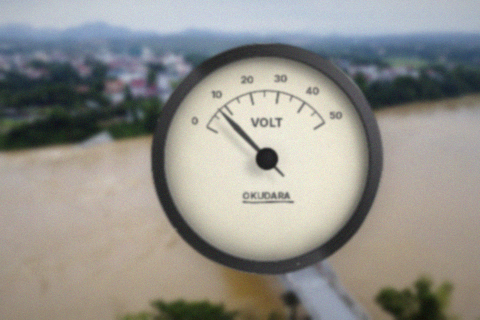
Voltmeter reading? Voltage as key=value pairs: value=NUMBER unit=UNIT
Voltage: value=7.5 unit=V
